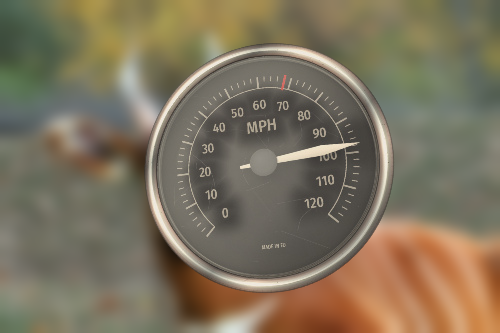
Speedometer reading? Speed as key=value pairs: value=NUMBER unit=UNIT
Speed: value=98 unit=mph
